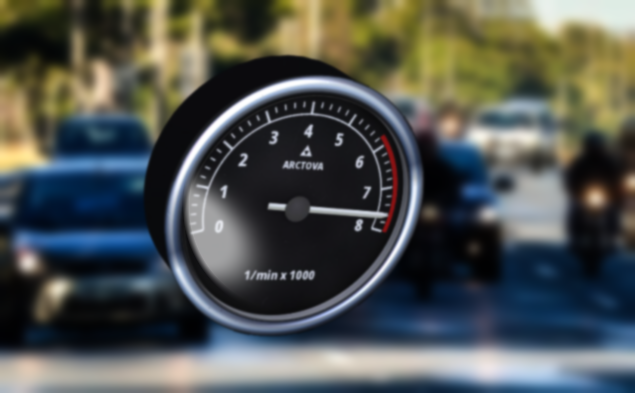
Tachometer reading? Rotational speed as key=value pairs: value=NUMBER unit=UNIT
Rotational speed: value=7600 unit=rpm
